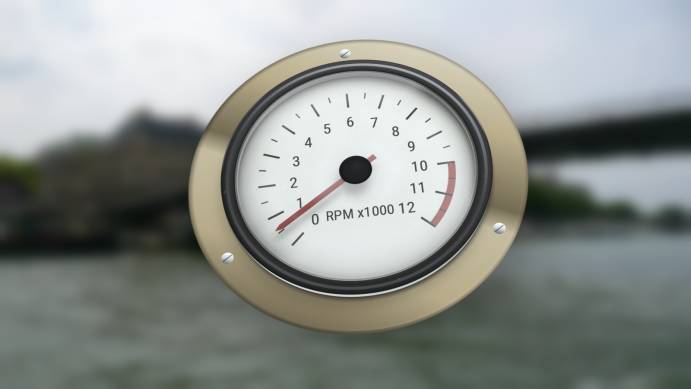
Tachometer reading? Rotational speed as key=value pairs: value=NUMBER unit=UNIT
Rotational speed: value=500 unit=rpm
